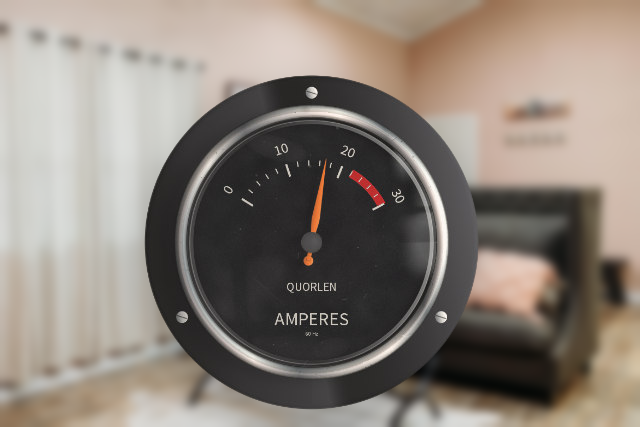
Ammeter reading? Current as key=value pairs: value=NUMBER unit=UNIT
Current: value=17 unit=A
